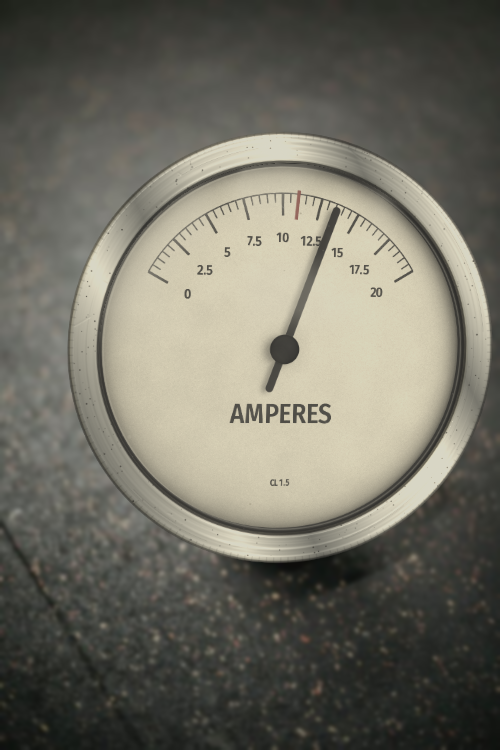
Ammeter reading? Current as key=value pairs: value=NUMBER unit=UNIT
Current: value=13.5 unit=A
